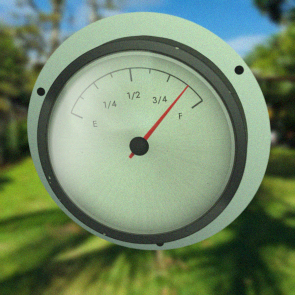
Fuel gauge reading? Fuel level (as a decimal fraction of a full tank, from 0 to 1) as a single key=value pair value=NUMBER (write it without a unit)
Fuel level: value=0.875
